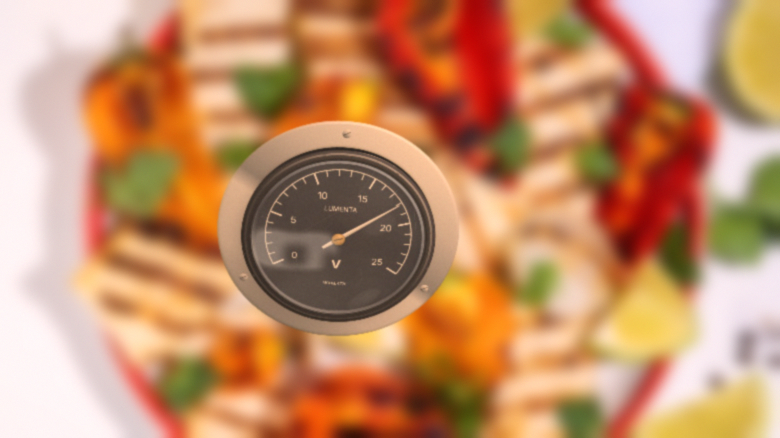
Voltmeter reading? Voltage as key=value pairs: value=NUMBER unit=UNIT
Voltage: value=18 unit=V
